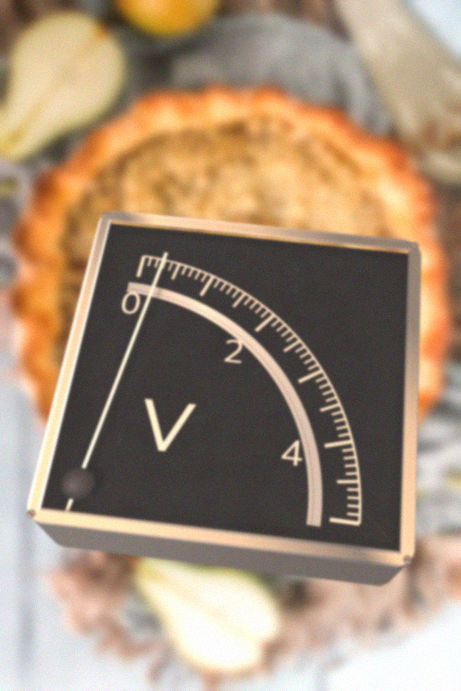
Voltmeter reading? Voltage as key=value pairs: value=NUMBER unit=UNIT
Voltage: value=0.3 unit=V
